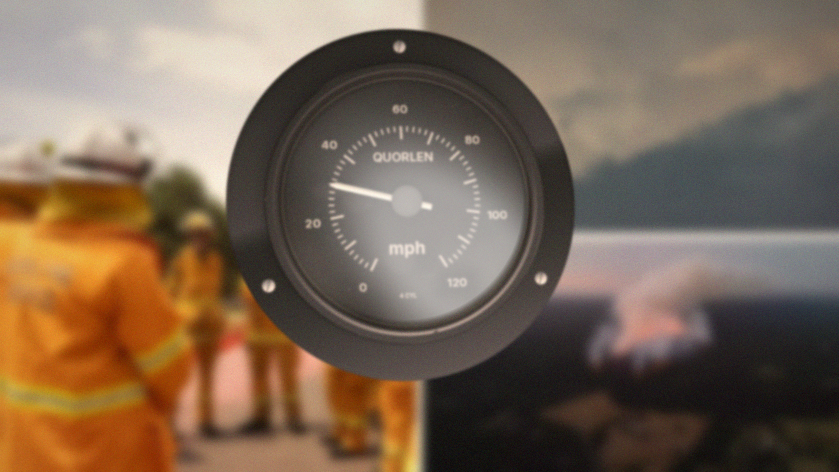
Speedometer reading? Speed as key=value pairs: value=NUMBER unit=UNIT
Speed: value=30 unit=mph
